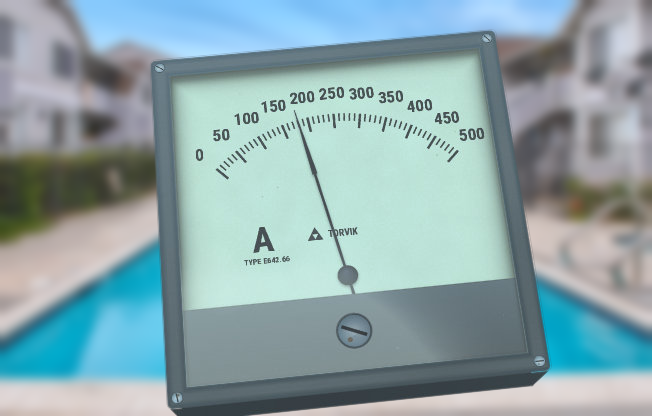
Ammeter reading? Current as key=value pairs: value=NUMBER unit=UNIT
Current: value=180 unit=A
